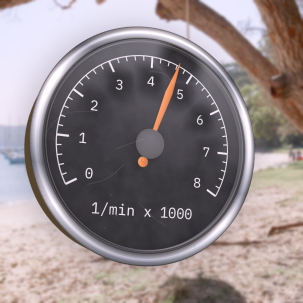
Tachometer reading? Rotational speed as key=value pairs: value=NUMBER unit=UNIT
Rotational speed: value=4600 unit=rpm
